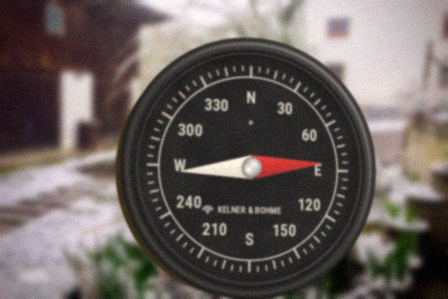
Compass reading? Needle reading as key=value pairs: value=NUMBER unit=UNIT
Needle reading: value=85 unit=°
